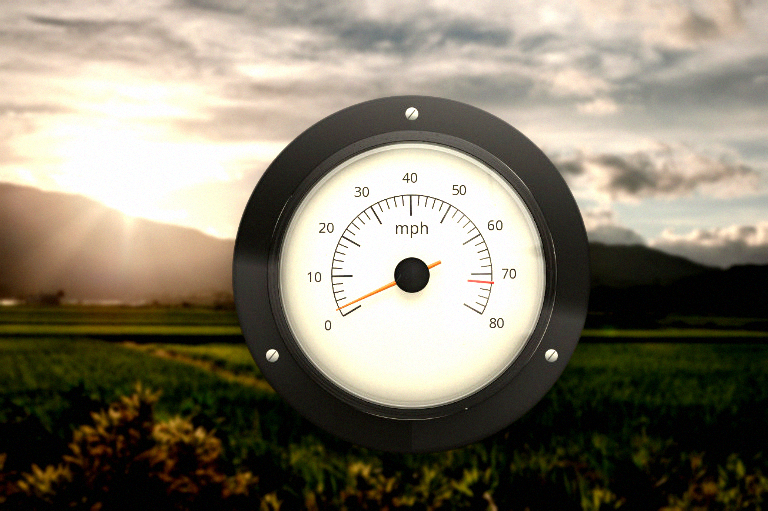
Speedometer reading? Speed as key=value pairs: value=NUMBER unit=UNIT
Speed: value=2 unit=mph
